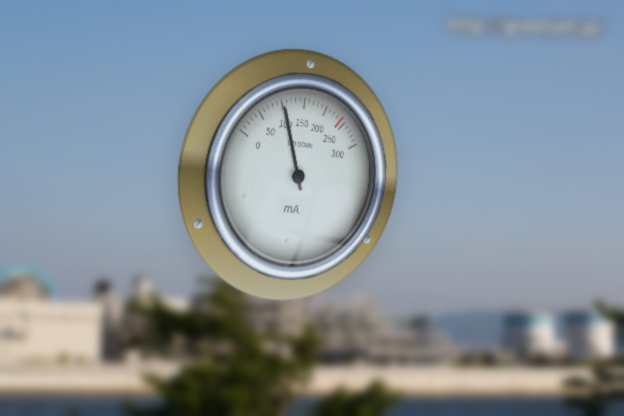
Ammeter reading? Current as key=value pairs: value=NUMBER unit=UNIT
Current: value=100 unit=mA
